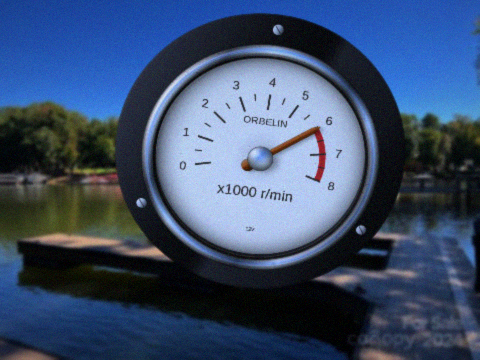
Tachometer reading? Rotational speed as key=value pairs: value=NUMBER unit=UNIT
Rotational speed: value=6000 unit=rpm
